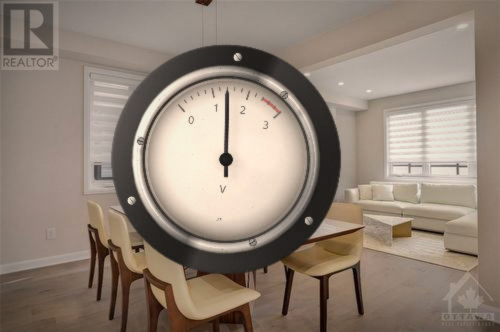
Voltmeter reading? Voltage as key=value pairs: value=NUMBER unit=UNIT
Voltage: value=1.4 unit=V
